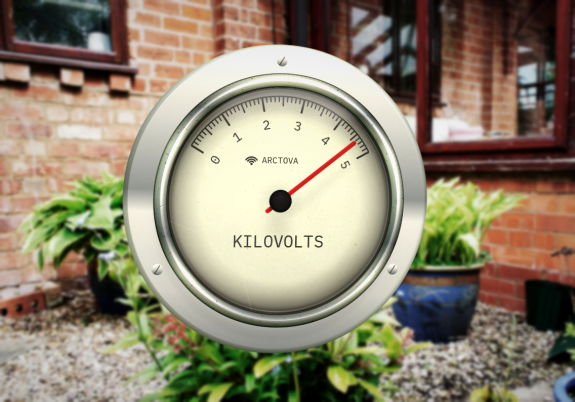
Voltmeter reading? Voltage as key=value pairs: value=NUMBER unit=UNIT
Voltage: value=4.6 unit=kV
